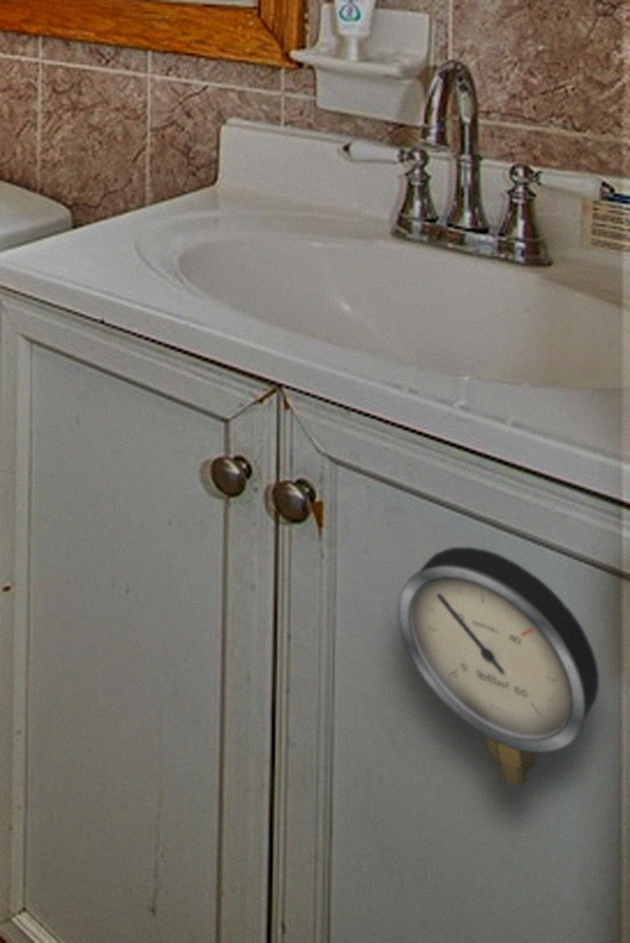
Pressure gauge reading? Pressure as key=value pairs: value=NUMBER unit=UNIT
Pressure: value=20 unit=psi
